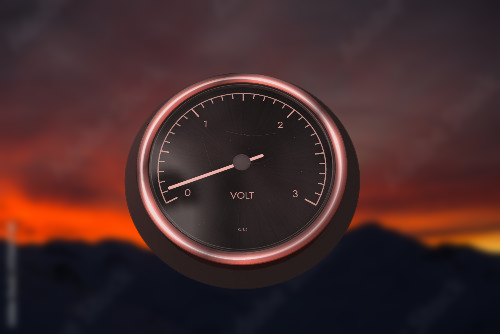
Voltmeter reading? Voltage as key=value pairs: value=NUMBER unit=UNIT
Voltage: value=0.1 unit=V
